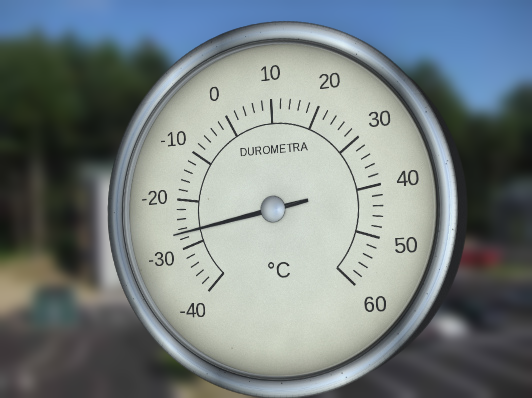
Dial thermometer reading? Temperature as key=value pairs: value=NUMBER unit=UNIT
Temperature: value=-27 unit=°C
